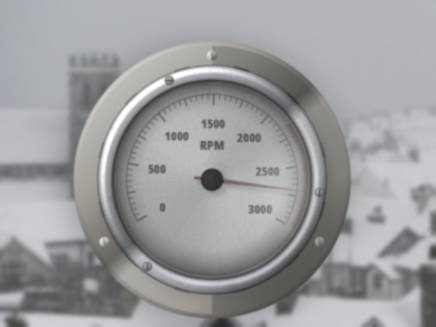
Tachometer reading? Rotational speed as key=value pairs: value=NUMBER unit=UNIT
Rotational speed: value=2700 unit=rpm
